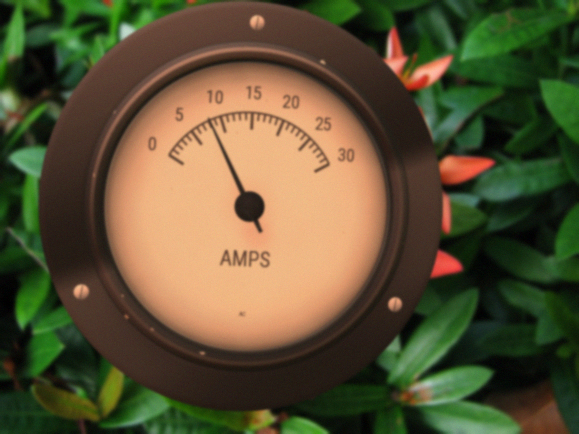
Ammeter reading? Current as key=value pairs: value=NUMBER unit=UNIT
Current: value=8 unit=A
